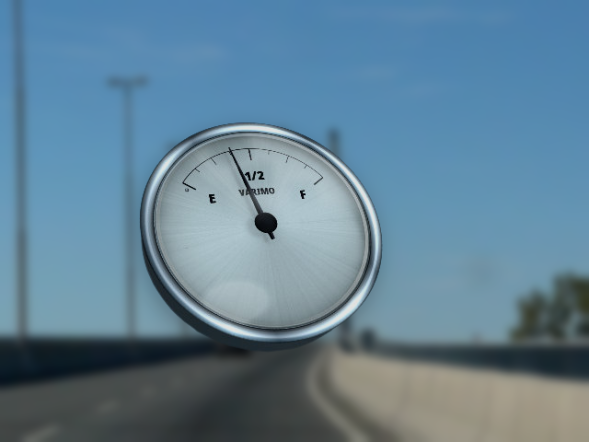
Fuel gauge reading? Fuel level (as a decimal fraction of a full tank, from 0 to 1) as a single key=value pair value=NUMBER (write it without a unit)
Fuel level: value=0.375
